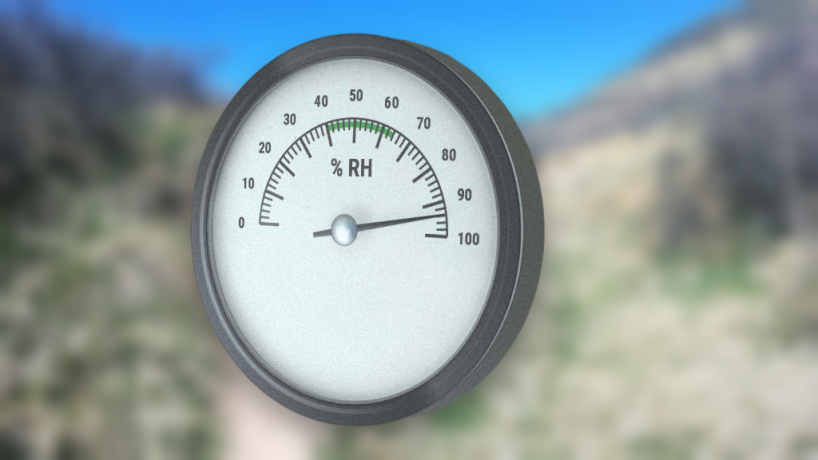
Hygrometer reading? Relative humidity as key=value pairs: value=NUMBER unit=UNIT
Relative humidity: value=94 unit=%
